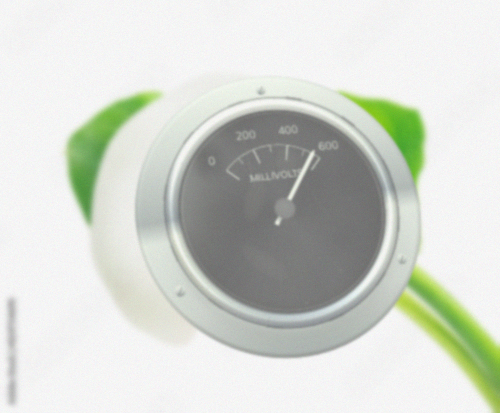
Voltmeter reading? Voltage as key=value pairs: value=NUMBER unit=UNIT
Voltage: value=550 unit=mV
